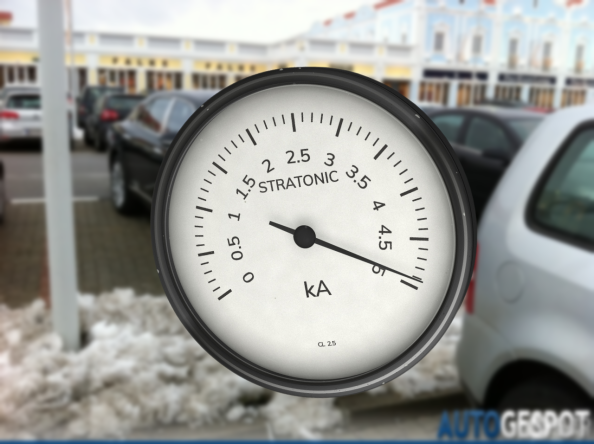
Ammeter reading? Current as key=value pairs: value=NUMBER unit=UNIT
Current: value=4.9 unit=kA
